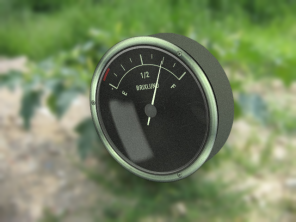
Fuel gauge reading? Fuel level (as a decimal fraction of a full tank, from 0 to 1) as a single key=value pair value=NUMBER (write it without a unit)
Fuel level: value=0.75
